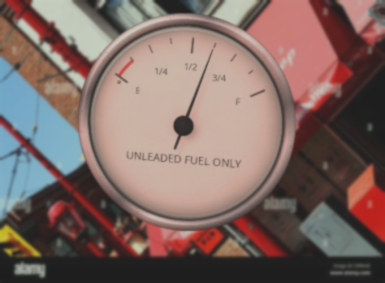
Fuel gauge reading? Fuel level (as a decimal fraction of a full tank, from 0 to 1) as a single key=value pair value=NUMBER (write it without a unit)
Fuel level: value=0.625
